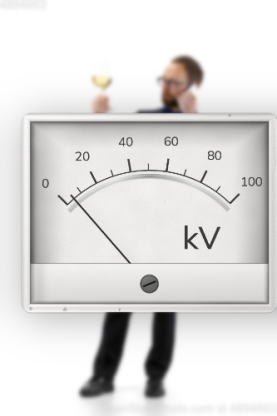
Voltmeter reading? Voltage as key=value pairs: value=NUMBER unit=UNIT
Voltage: value=5 unit=kV
